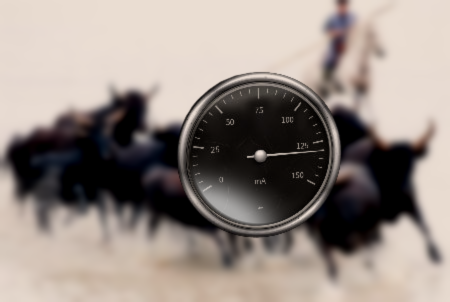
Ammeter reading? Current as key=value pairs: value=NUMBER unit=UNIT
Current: value=130 unit=mA
